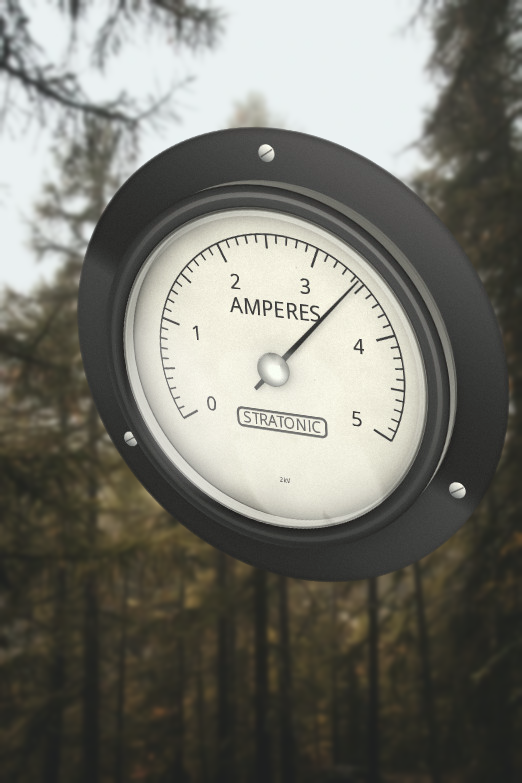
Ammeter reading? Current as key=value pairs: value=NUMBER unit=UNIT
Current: value=3.45 unit=A
